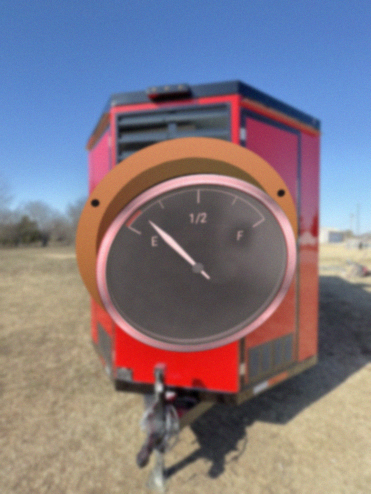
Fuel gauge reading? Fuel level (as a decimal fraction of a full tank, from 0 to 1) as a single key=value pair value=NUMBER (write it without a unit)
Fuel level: value=0.125
